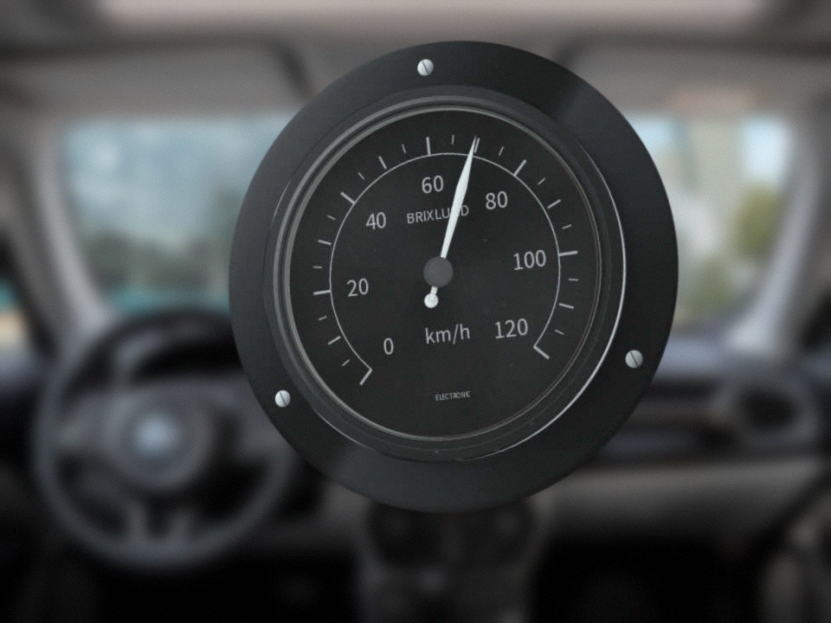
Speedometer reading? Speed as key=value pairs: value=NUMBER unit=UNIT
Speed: value=70 unit=km/h
